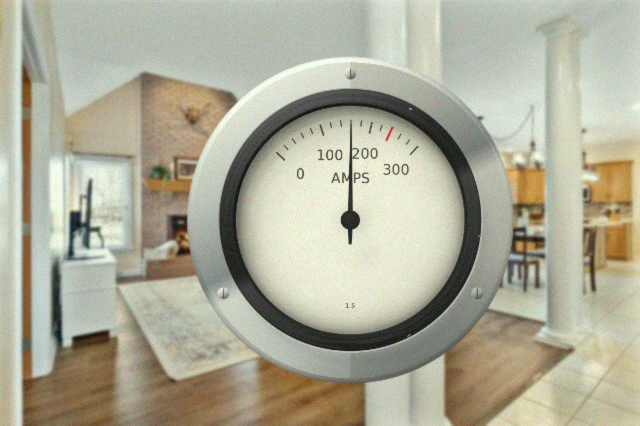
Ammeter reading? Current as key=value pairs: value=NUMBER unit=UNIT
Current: value=160 unit=A
